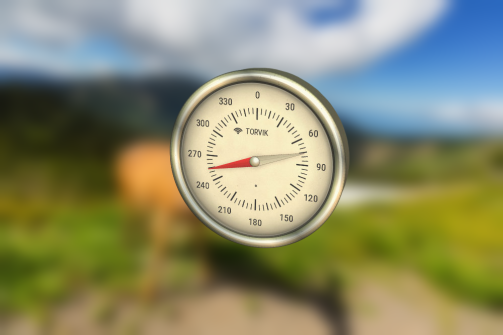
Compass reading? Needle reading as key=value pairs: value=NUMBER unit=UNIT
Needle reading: value=255 unit=°
